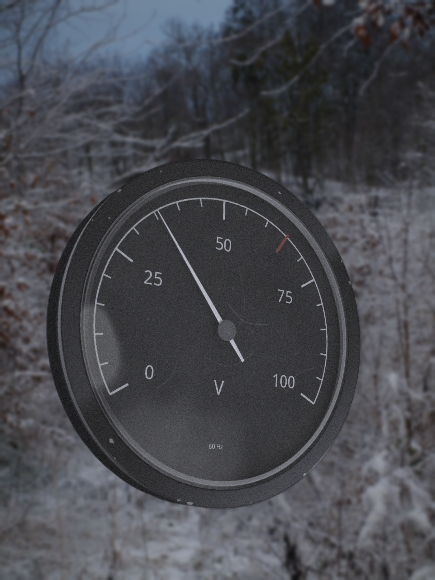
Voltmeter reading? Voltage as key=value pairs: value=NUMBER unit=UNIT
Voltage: value=35 unit=V
